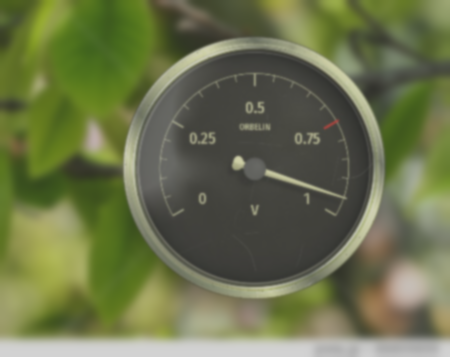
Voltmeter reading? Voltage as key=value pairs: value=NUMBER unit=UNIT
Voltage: value=0.95 unit=V
